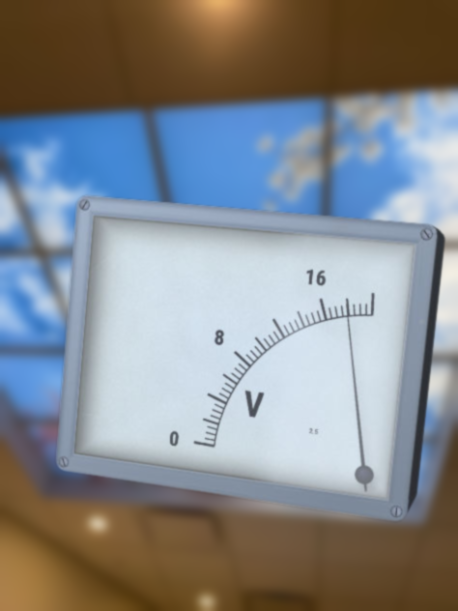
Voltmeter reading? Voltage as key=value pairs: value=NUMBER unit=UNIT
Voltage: value=18 unit=V
